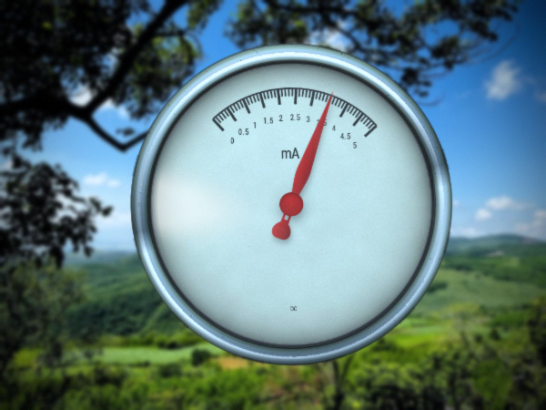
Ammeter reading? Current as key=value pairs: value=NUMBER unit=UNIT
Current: value=3.5 unit=mA
